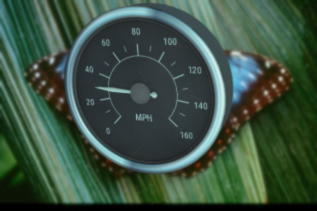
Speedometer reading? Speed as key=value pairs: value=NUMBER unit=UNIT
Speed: value=30 unit=mph
